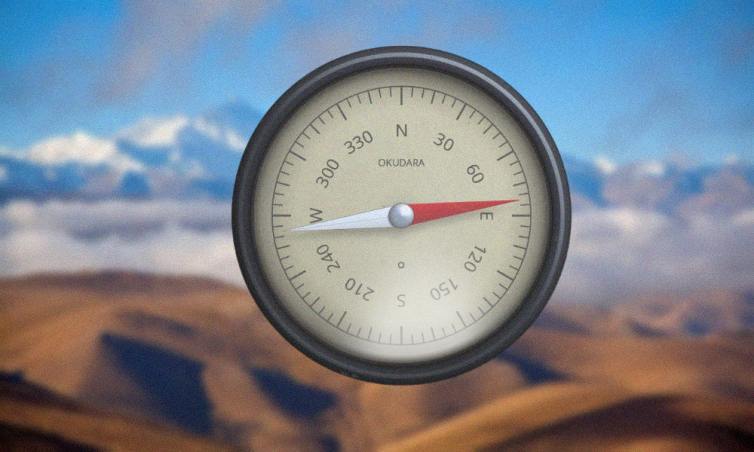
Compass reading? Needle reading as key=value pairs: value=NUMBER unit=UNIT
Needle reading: value=82.5 unit=°
